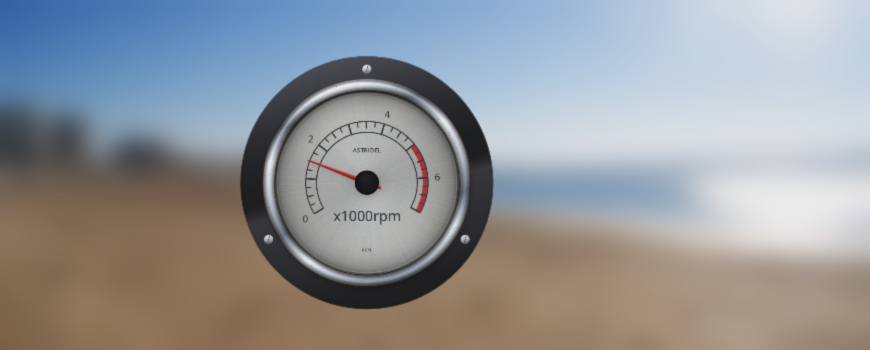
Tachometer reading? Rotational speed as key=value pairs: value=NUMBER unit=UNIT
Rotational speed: value=1500 unit=rpm
